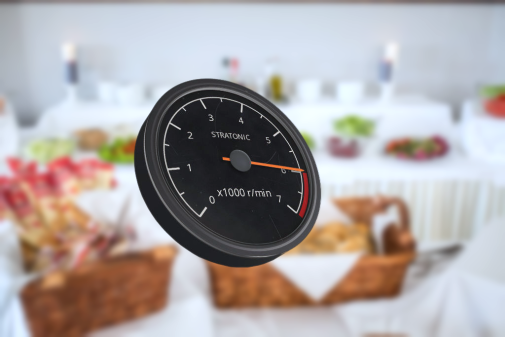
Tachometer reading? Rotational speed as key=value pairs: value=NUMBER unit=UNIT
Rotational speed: value=6000 unit=rpm
